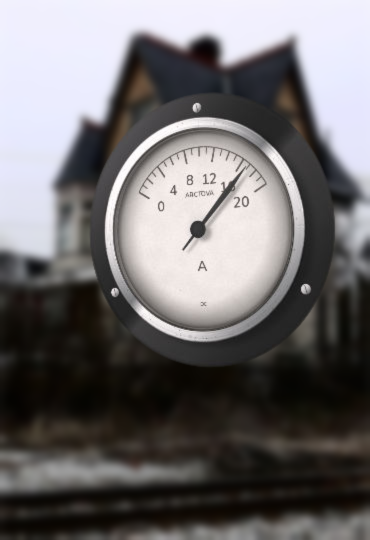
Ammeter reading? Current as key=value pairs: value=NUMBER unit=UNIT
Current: value=17 unit=A
